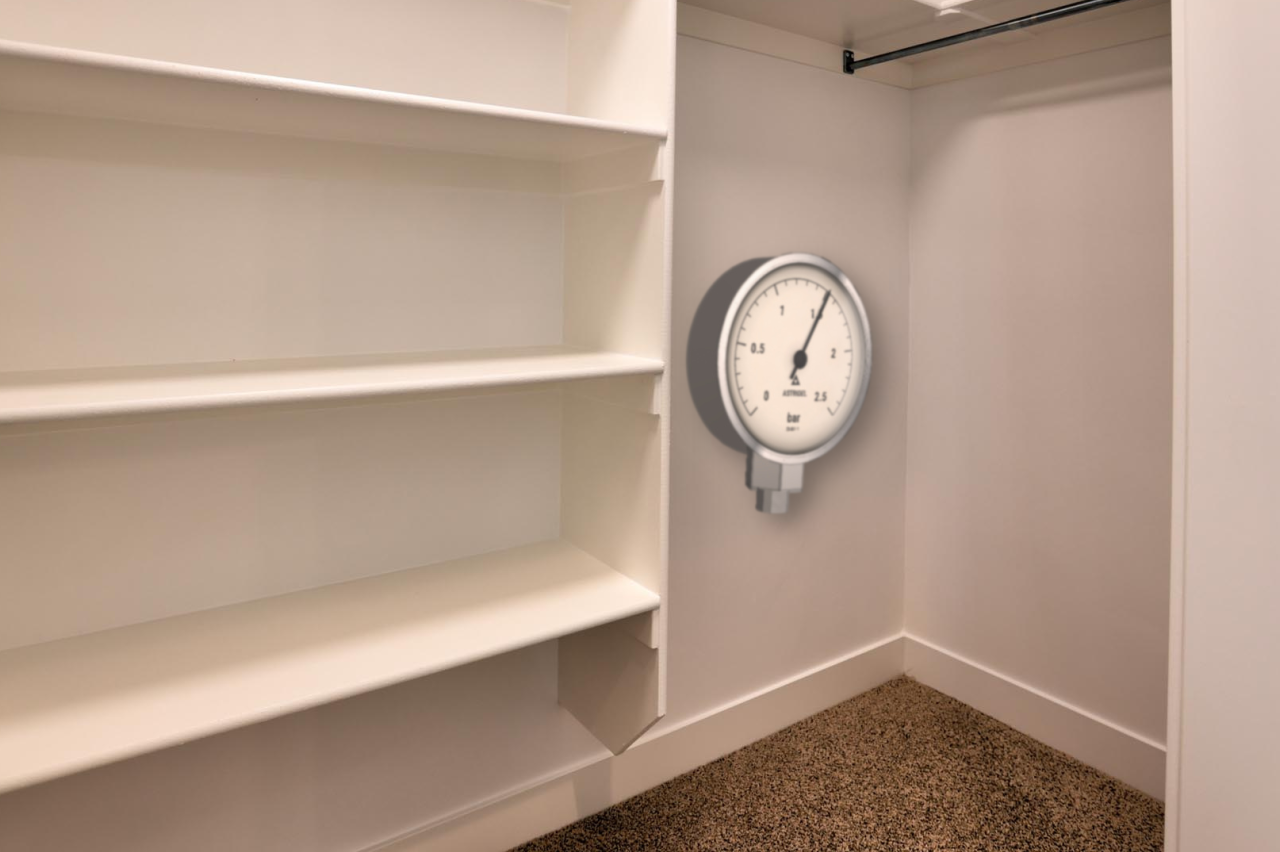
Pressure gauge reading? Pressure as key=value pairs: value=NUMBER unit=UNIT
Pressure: value=1.5 unit=bar
